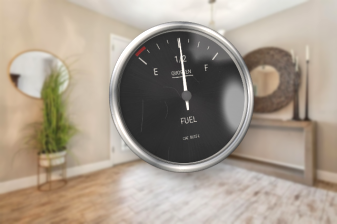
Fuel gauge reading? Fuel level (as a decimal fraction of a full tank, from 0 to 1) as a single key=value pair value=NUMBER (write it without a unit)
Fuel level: value=0.5
